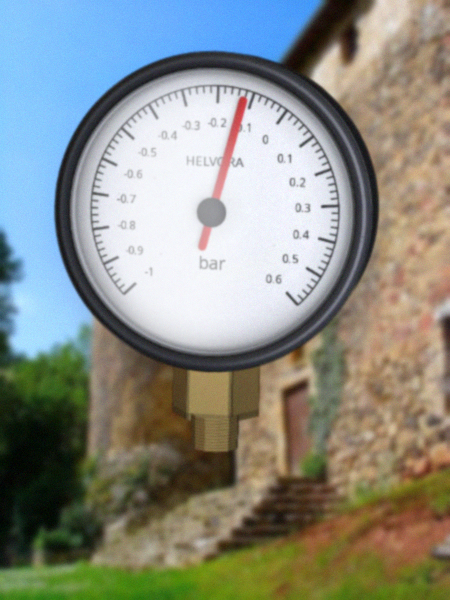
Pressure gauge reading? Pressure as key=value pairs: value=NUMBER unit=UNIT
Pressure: value=-0.12 unit=bar
